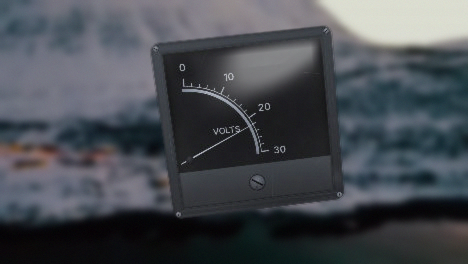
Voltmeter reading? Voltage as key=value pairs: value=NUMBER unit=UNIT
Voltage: value=22 unit=V
